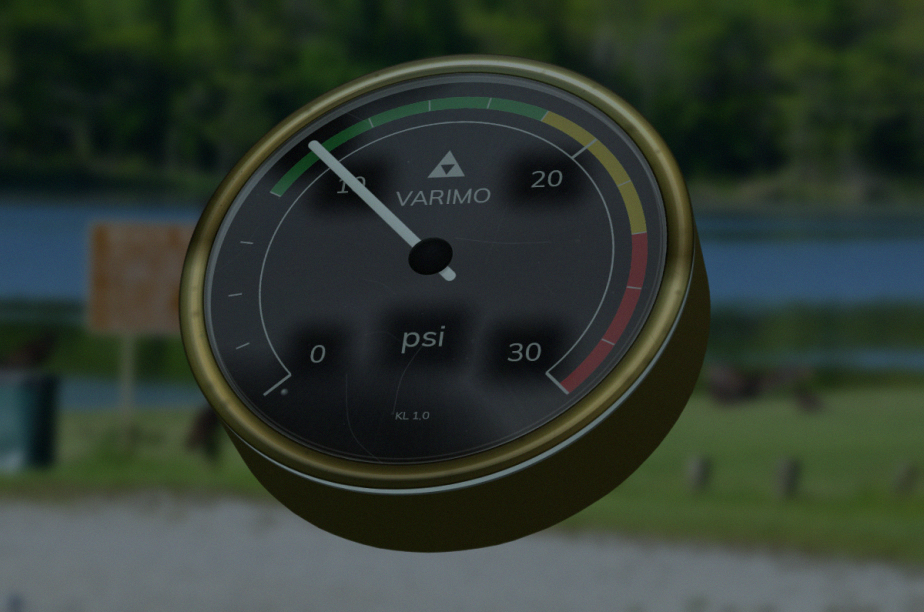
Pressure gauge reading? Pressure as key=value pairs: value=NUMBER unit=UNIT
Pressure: value=10 unit=psi
